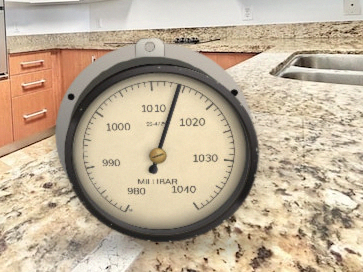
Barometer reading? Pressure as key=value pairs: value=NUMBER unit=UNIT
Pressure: value=1014 unit=mbar
